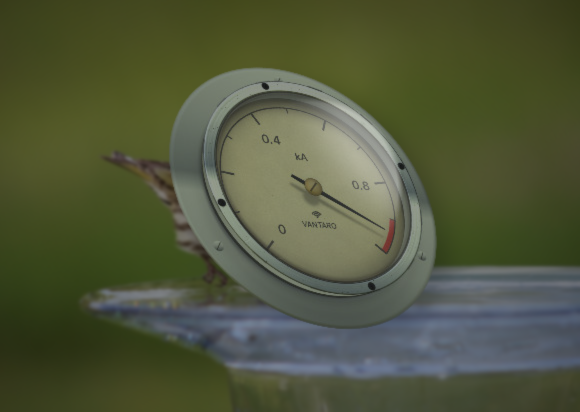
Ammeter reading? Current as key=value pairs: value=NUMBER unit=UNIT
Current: value=0.95 unit=kA
